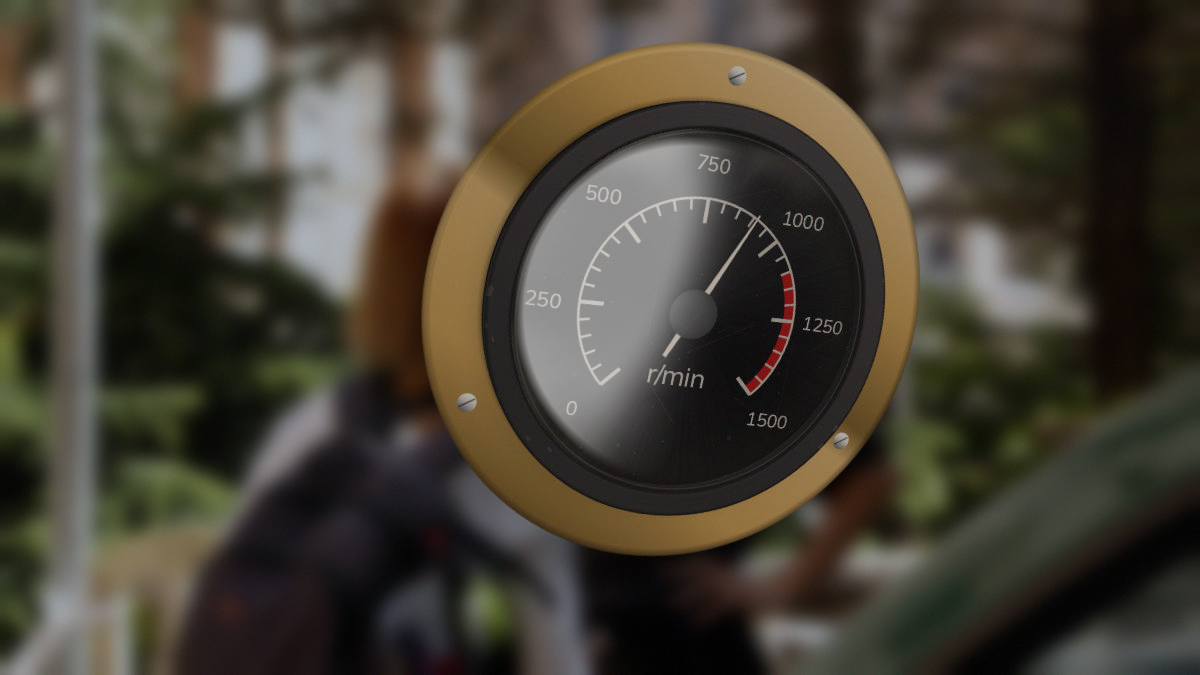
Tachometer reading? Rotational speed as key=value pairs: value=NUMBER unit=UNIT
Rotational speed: value=900 unit=rpm
